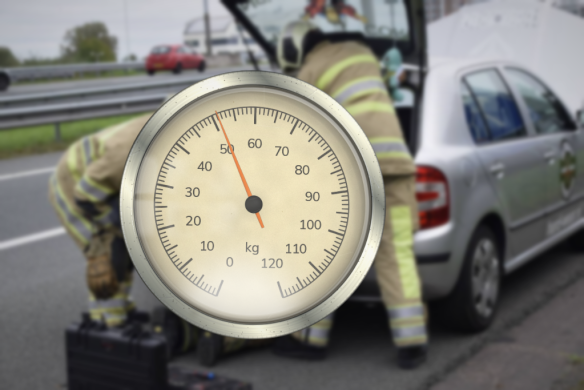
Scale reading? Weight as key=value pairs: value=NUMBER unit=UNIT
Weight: value=51 unit=kg
